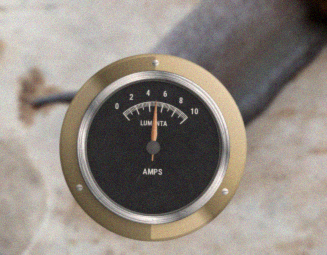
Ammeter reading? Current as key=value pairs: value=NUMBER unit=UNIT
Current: value=5 unit=A
